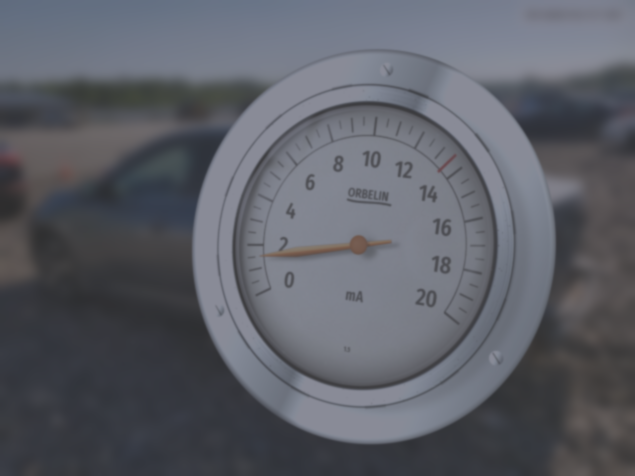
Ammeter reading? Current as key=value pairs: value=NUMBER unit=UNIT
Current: value=1.5 unit=mA
